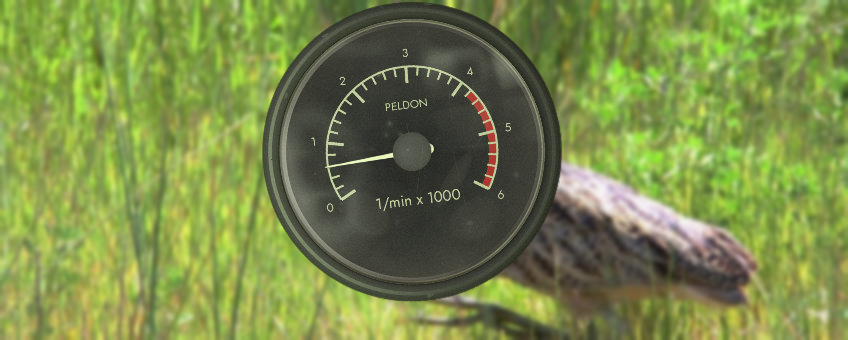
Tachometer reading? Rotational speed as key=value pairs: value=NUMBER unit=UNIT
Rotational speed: value=600 unit=rpm
